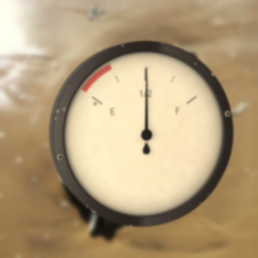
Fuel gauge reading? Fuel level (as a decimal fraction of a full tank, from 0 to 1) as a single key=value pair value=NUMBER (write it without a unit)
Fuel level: value=0.5
